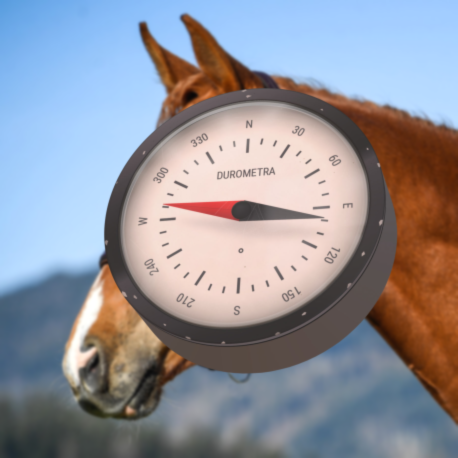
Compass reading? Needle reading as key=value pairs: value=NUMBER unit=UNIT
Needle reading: value=280 unit=°
